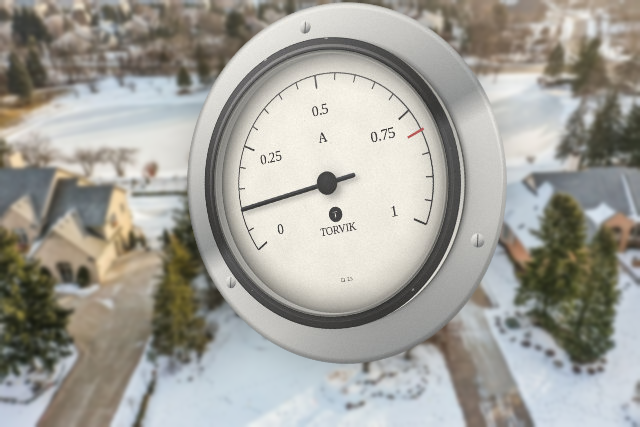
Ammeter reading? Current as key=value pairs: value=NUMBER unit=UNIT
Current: value=0.1 unit=A
